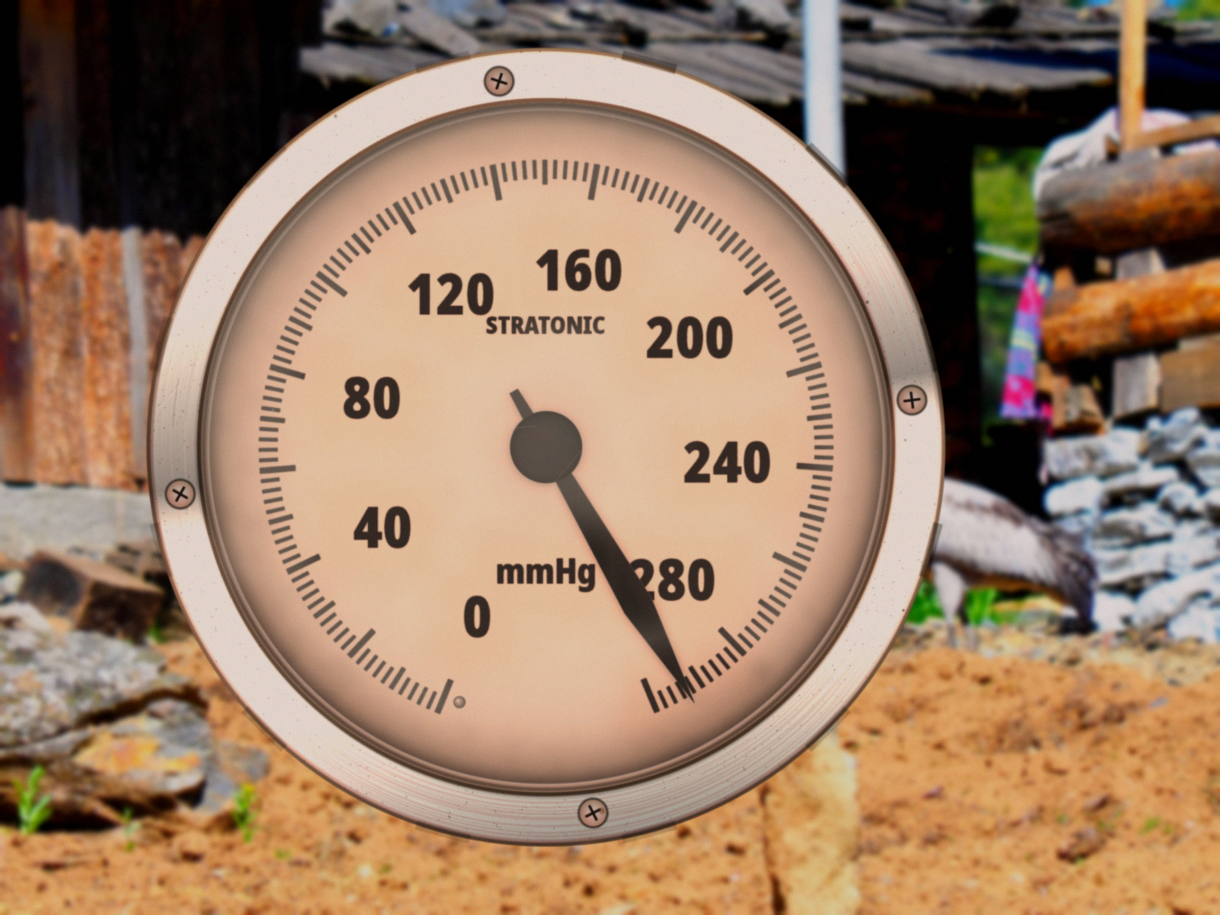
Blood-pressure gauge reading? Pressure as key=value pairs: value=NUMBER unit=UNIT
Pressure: value=293 unit=mmHg
